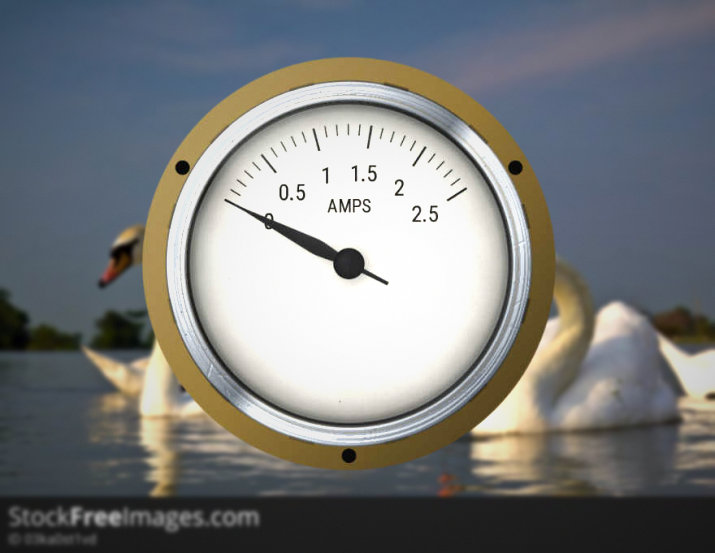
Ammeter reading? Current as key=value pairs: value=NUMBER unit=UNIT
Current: value=0 unit=A
